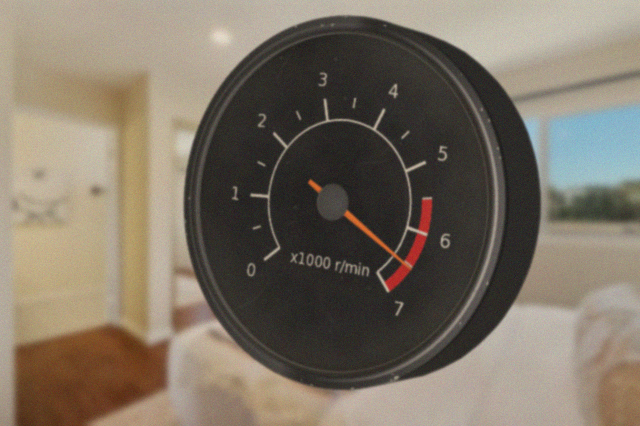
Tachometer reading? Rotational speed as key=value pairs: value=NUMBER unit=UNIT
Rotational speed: value=6500 unit=rpm
